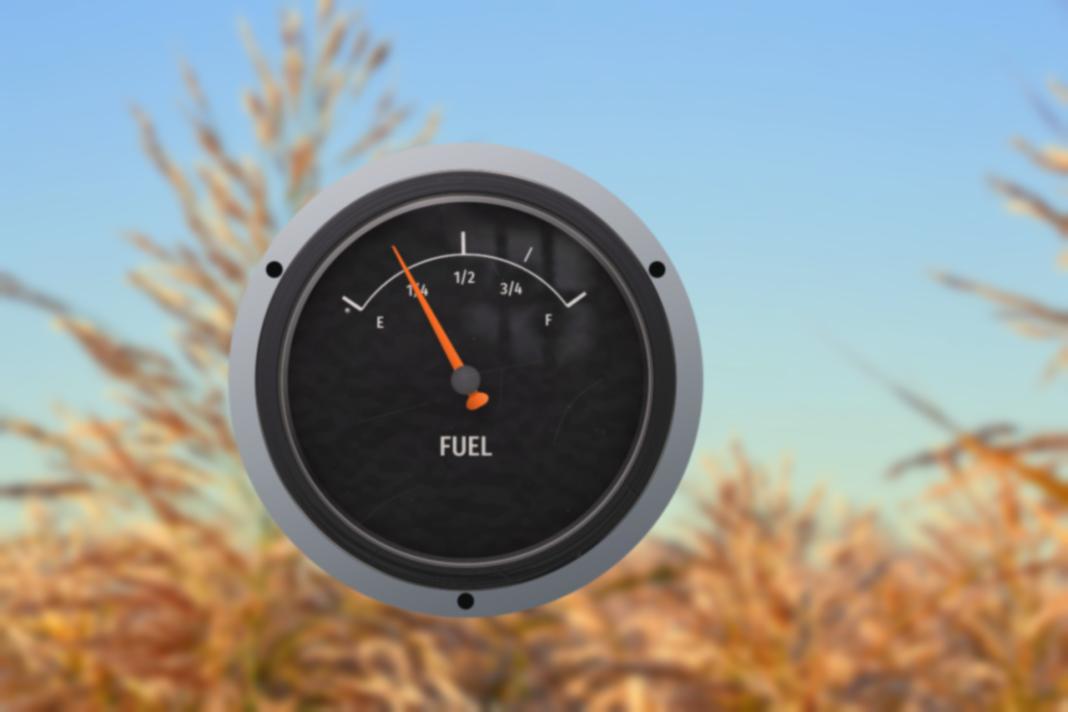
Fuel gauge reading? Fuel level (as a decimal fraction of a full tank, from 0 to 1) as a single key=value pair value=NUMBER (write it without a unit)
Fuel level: value=0.25
